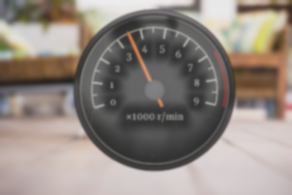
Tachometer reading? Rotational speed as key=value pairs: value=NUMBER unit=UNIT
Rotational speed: value=3500 unit=rpm
